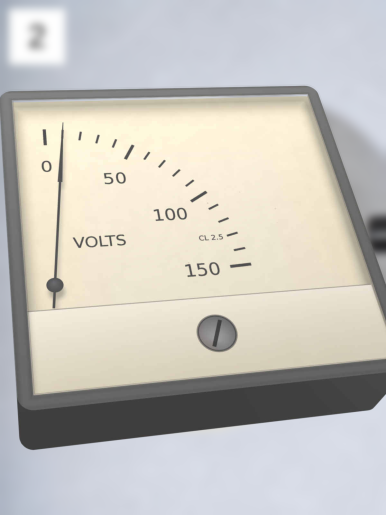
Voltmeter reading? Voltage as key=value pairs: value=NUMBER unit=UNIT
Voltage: value=10 unit=V
